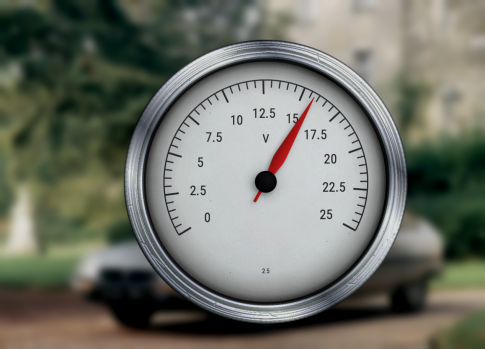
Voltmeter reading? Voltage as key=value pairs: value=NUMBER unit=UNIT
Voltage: value=15.75 unit=V
